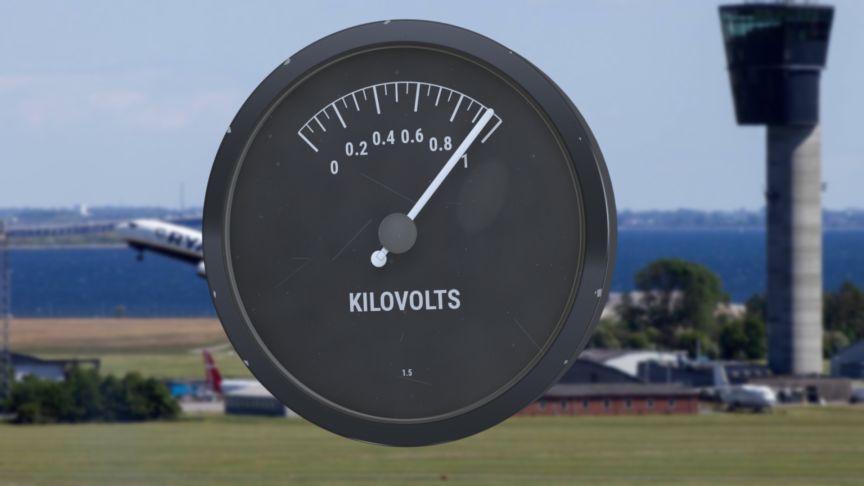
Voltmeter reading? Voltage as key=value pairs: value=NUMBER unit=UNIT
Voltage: value=0.95 unit=kV
